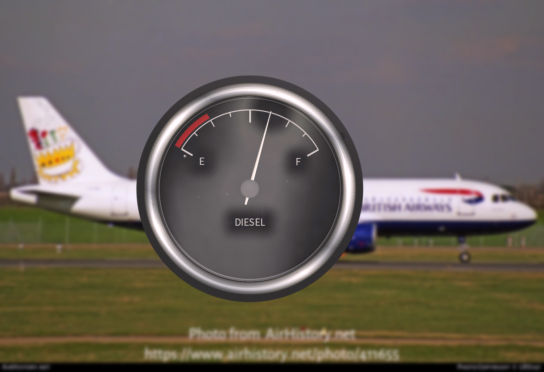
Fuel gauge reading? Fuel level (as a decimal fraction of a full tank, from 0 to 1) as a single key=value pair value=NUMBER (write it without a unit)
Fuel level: value=0.625
